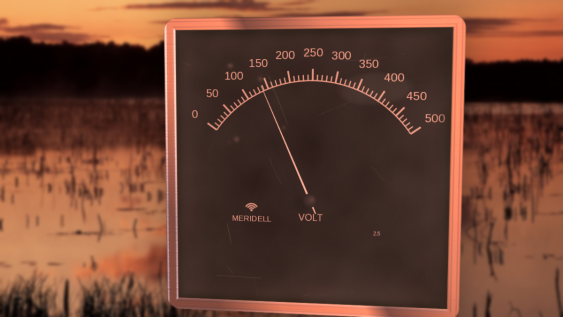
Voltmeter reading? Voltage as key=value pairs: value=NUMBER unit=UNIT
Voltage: value=140 unit=V
